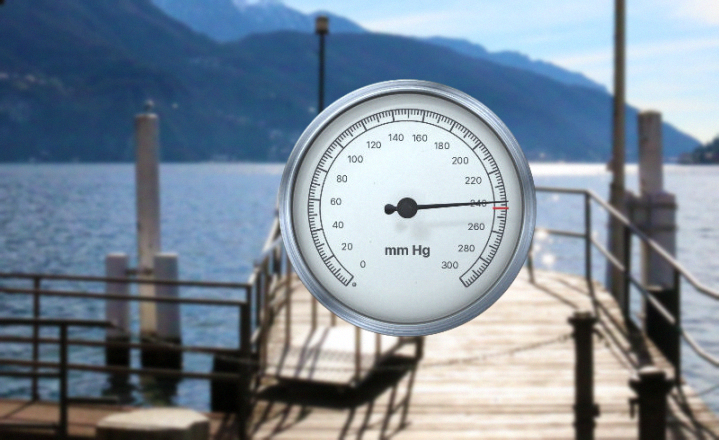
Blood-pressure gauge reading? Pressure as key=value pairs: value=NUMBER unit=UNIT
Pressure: value=240 unit=mmHg
